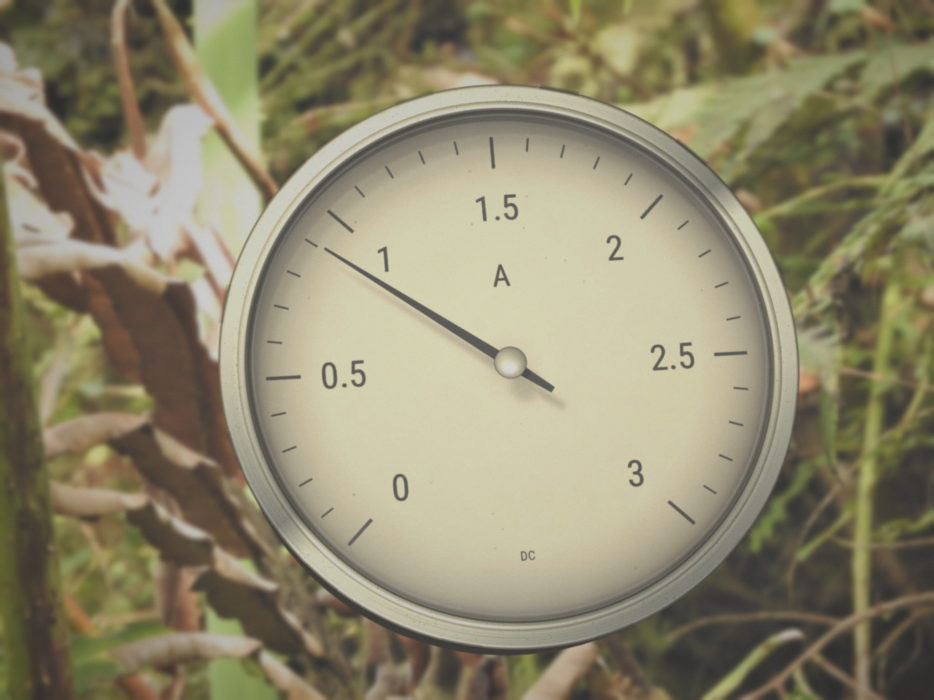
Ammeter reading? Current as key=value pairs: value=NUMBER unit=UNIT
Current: value=0.9 unit=A
